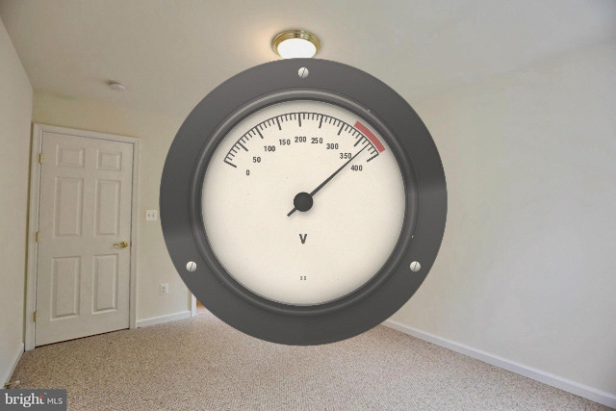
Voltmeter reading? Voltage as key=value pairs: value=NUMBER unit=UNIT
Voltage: value=370 unit=V
